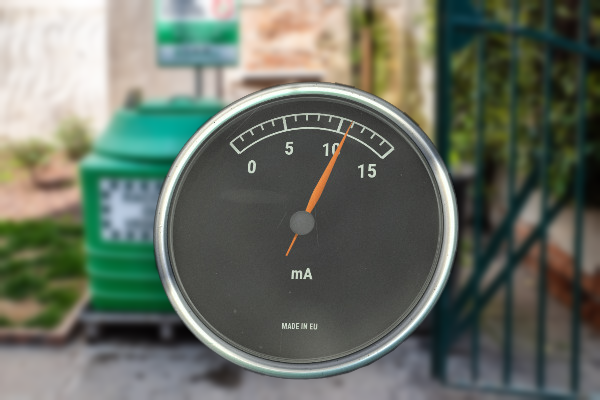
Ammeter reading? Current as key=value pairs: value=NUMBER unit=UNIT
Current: value=11 unit=mA
